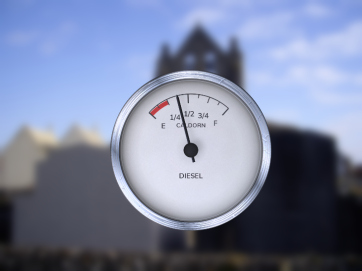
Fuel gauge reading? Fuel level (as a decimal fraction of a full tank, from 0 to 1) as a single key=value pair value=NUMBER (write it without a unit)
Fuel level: value=0.375
